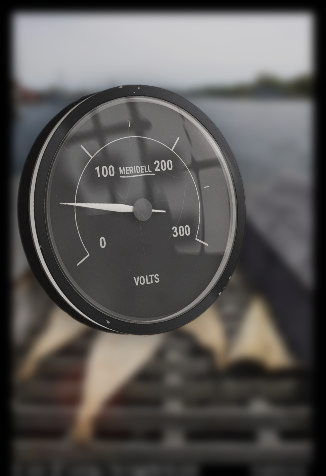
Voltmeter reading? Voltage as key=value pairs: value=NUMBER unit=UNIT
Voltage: value=50 unit=V
